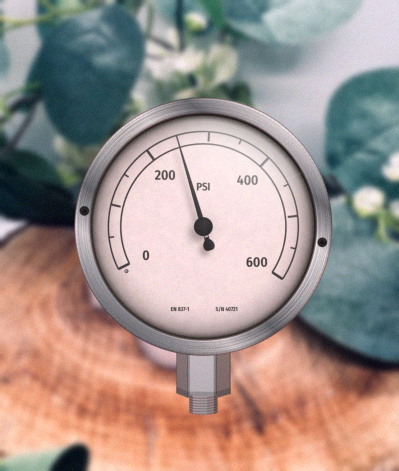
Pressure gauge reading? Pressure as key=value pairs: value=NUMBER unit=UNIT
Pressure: value=250 unit=psi
